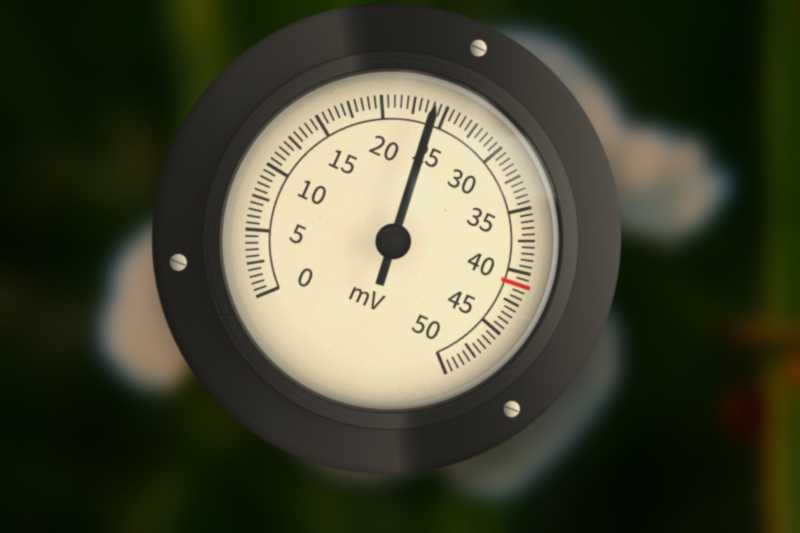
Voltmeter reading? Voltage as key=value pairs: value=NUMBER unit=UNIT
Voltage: value=24 unit=mV
